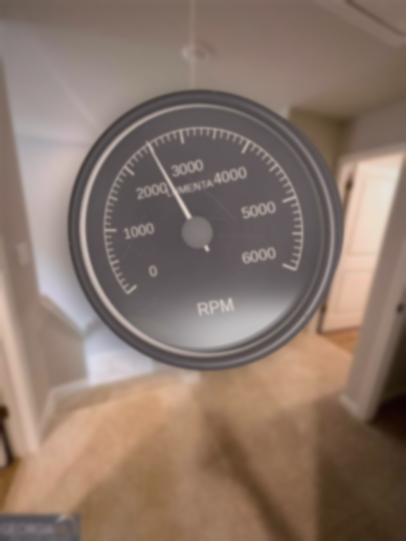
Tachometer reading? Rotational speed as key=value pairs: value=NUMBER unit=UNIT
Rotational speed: value=2500 unit=rpm
